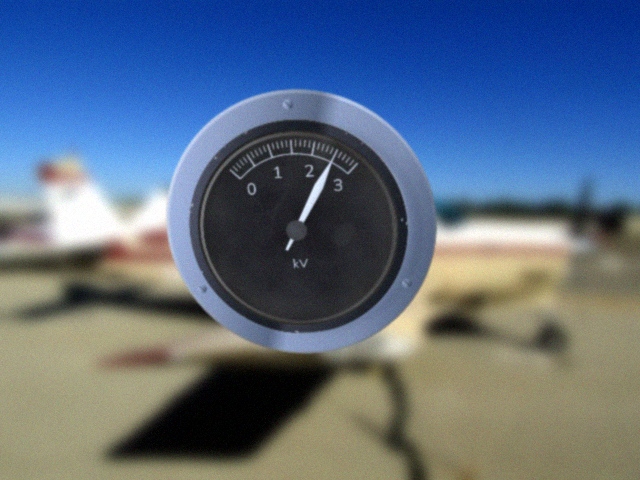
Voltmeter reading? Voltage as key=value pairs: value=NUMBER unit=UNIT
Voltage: value=2.5 unit=kV
